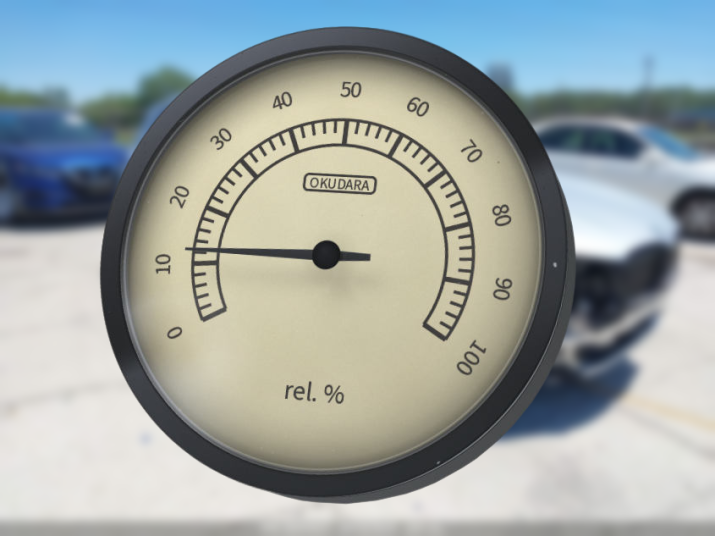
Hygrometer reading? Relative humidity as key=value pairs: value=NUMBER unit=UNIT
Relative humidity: value=12 unit=%
